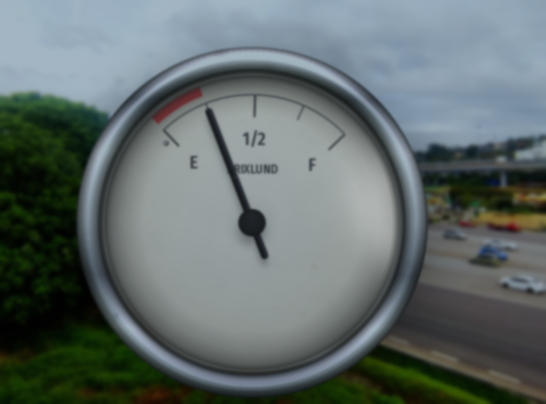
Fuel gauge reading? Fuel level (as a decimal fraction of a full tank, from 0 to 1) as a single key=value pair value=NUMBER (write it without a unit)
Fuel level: value=0.25
